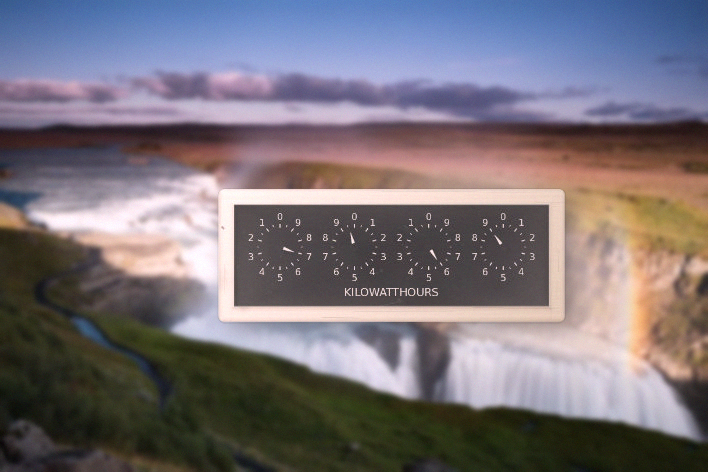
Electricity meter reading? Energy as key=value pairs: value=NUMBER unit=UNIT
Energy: value=6959 unit=kWh
